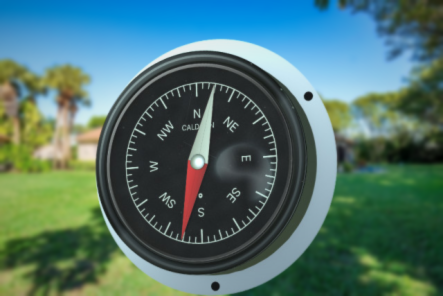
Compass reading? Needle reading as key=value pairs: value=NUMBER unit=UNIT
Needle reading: value=195 unit=°
